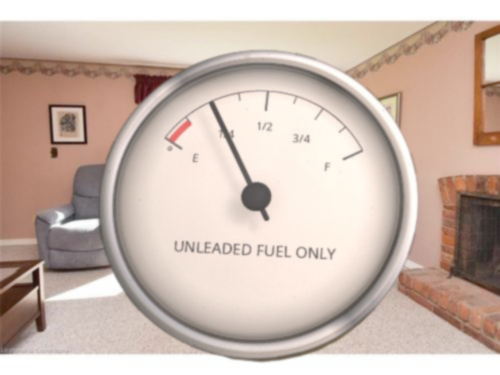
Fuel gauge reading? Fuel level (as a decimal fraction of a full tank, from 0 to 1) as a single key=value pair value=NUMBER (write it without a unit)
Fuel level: value=0.25
